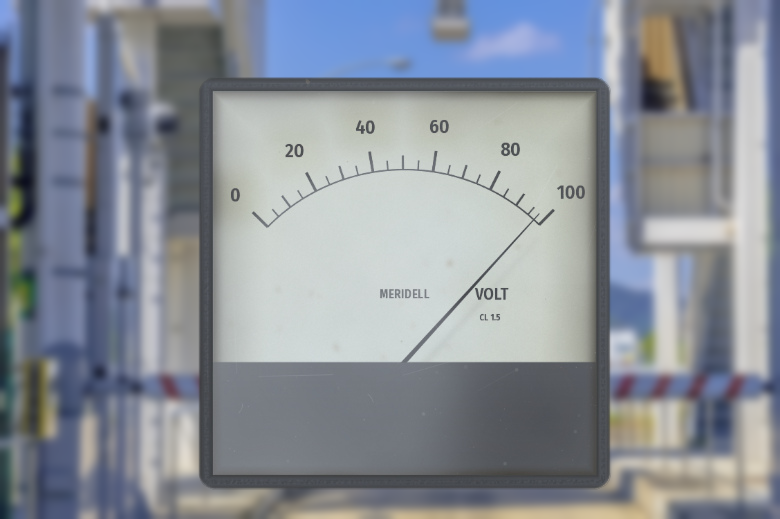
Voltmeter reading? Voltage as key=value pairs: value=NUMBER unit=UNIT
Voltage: value=97.5 unit=V
